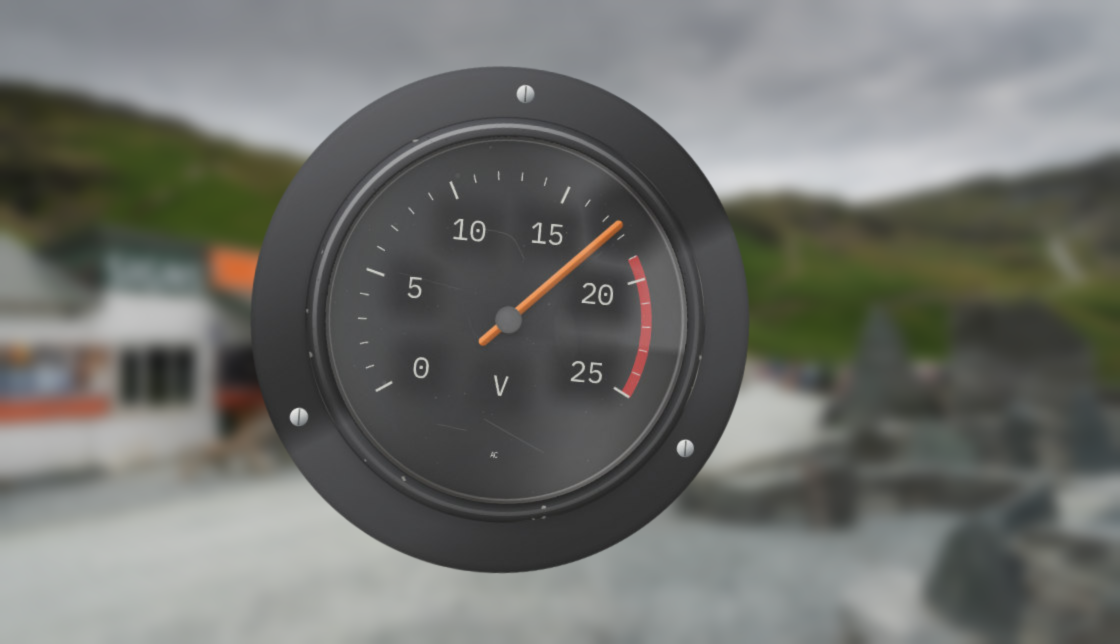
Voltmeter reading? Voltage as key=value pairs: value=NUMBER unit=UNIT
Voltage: value=17.5 unit=V
